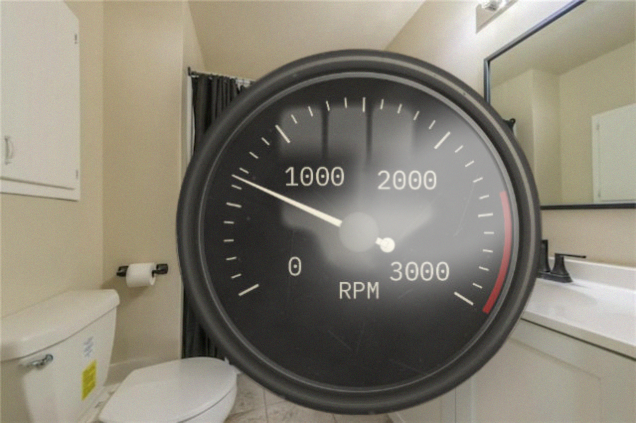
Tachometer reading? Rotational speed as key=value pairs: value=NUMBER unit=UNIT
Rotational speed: value=650 unit=rpm
